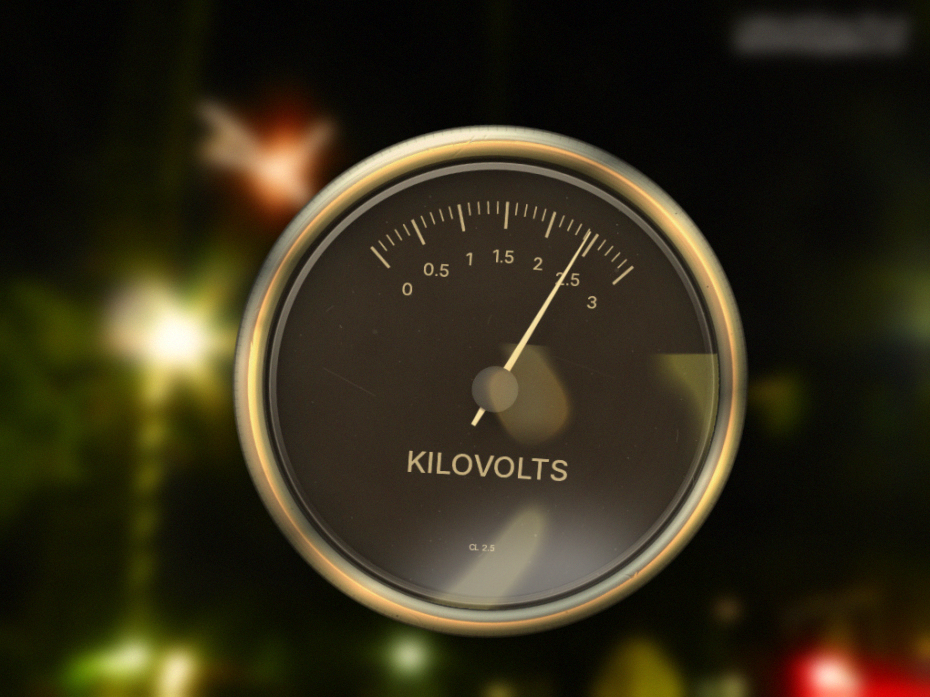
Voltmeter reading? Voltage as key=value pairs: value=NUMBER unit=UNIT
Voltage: value=2.4 unit=kV
